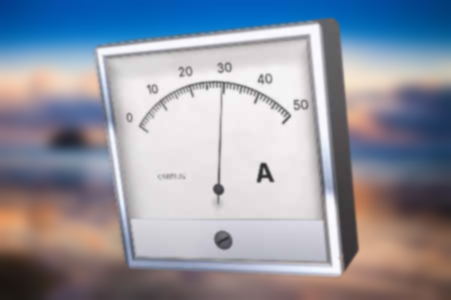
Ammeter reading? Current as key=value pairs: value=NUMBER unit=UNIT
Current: value=30 unit=A
